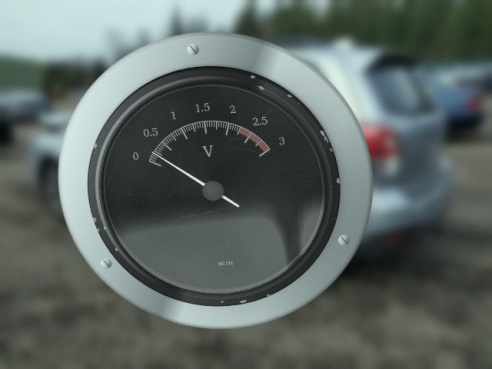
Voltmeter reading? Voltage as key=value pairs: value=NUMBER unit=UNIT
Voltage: value=0.25 unit=V
